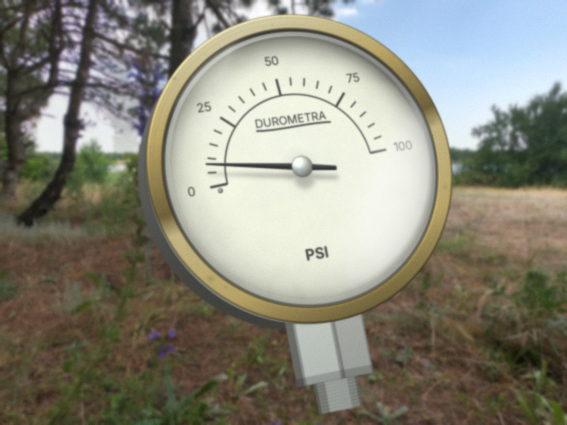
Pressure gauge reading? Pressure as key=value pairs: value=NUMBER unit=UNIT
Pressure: value=7.5 unit=psi
